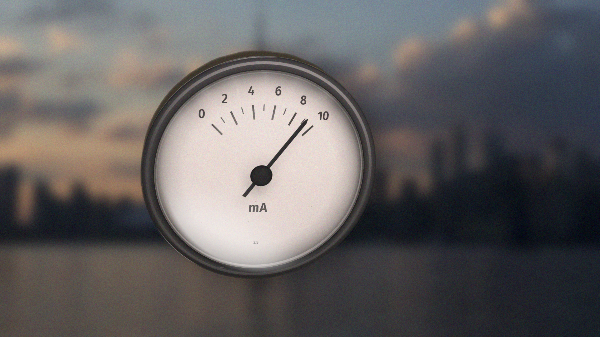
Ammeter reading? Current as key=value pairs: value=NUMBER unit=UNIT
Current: value=9 unit=mA
